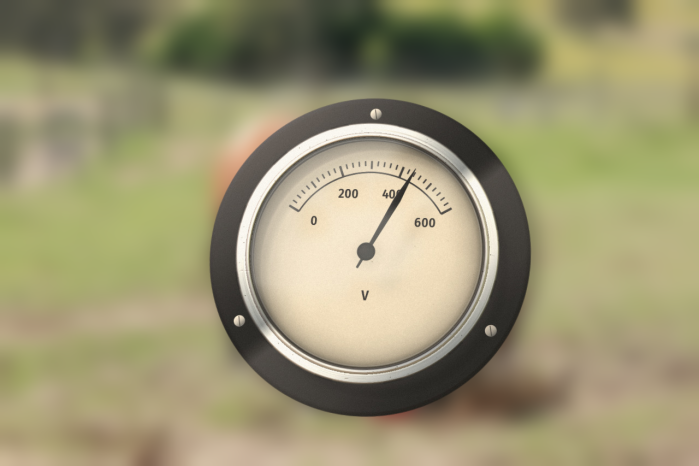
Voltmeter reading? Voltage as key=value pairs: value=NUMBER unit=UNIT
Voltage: value=440 unit=V
